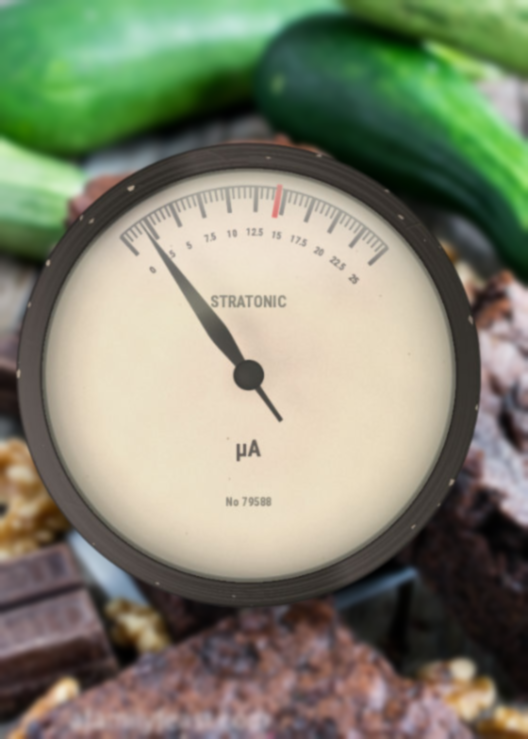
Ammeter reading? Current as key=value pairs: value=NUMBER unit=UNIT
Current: value=2 unit=µA
